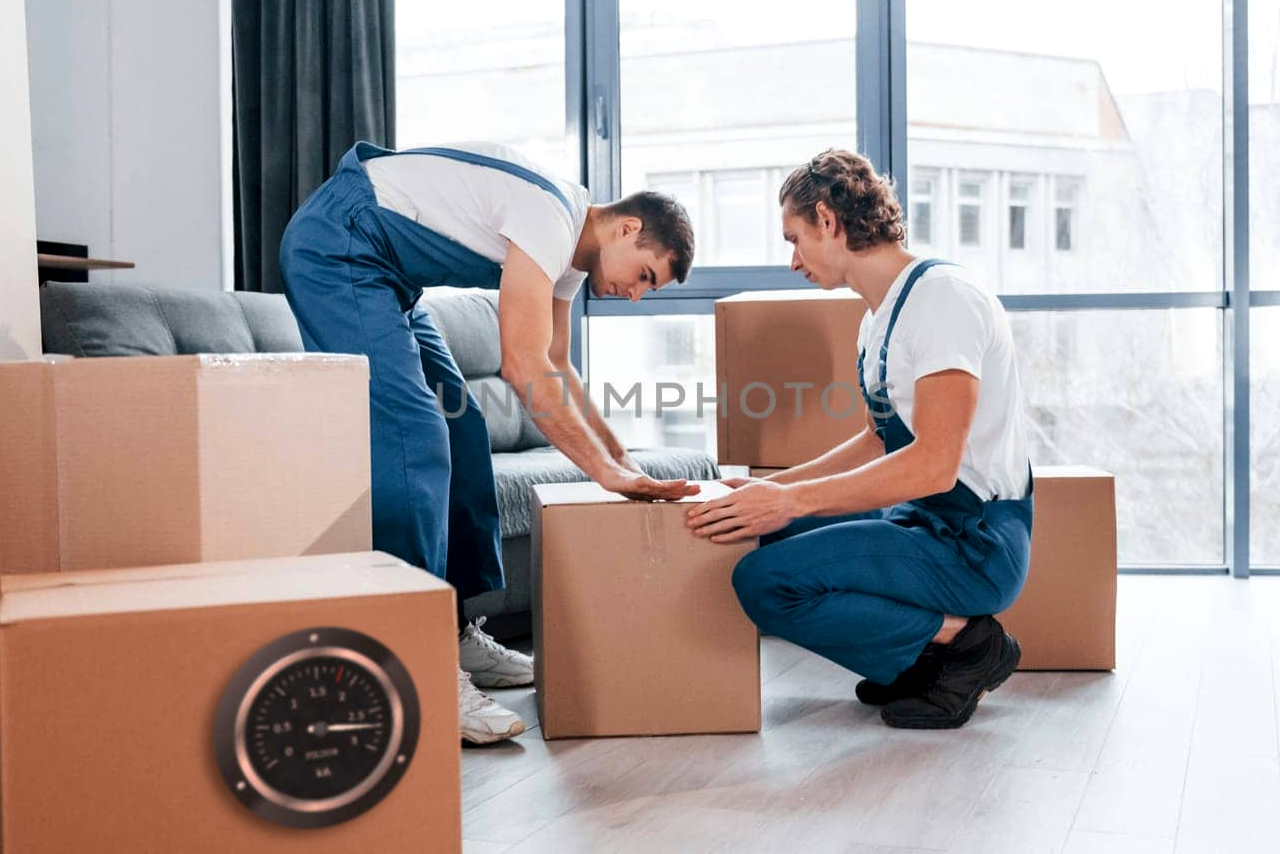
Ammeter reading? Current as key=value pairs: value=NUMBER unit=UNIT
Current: value=2.7 unit=kA
